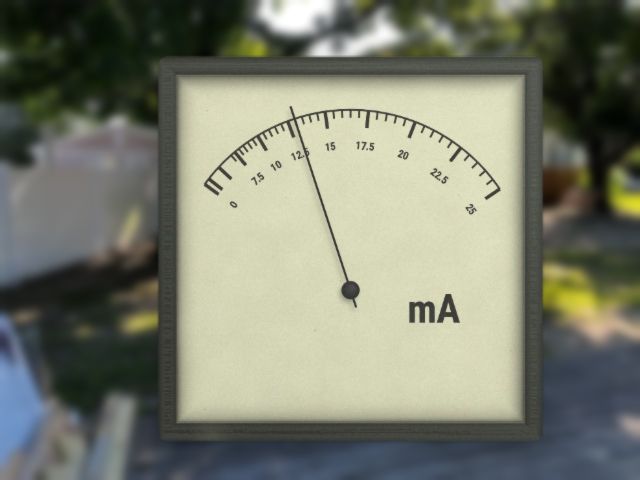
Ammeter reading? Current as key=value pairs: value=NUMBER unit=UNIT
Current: value=13 unit=mA
